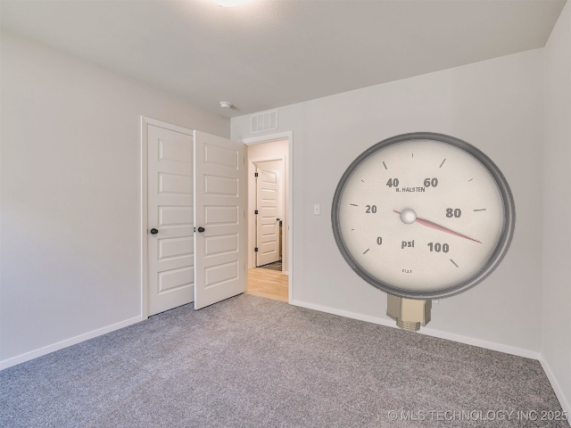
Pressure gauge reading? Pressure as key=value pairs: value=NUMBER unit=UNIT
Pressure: value=90 unit=psi
